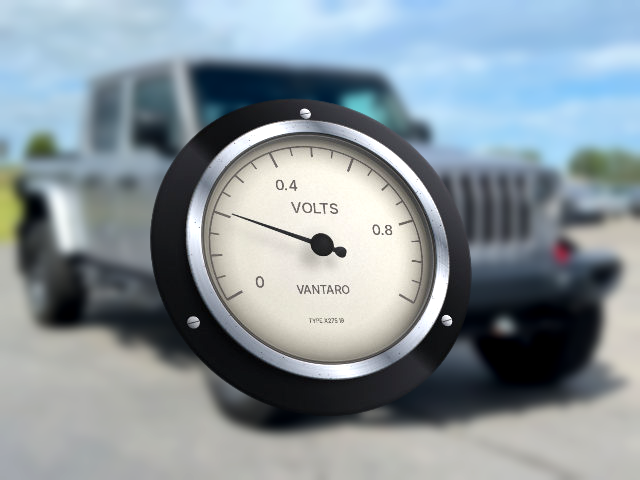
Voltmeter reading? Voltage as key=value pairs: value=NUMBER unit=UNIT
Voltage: value=0.2 unit=V
